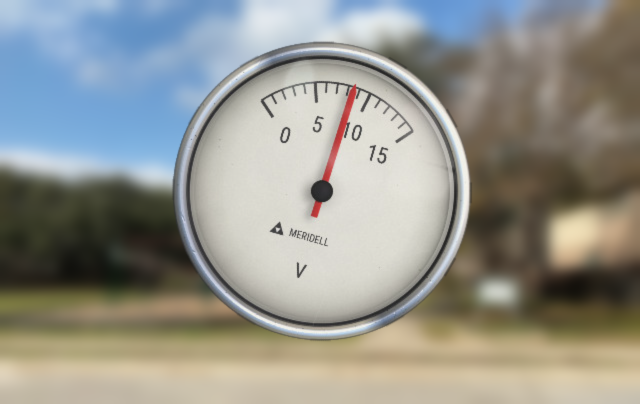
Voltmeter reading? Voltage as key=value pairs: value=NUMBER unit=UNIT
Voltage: value=8.5 unit=V
